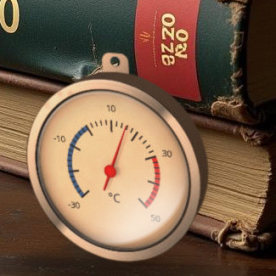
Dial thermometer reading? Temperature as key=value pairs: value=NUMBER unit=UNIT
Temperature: value=16 unit=°C
